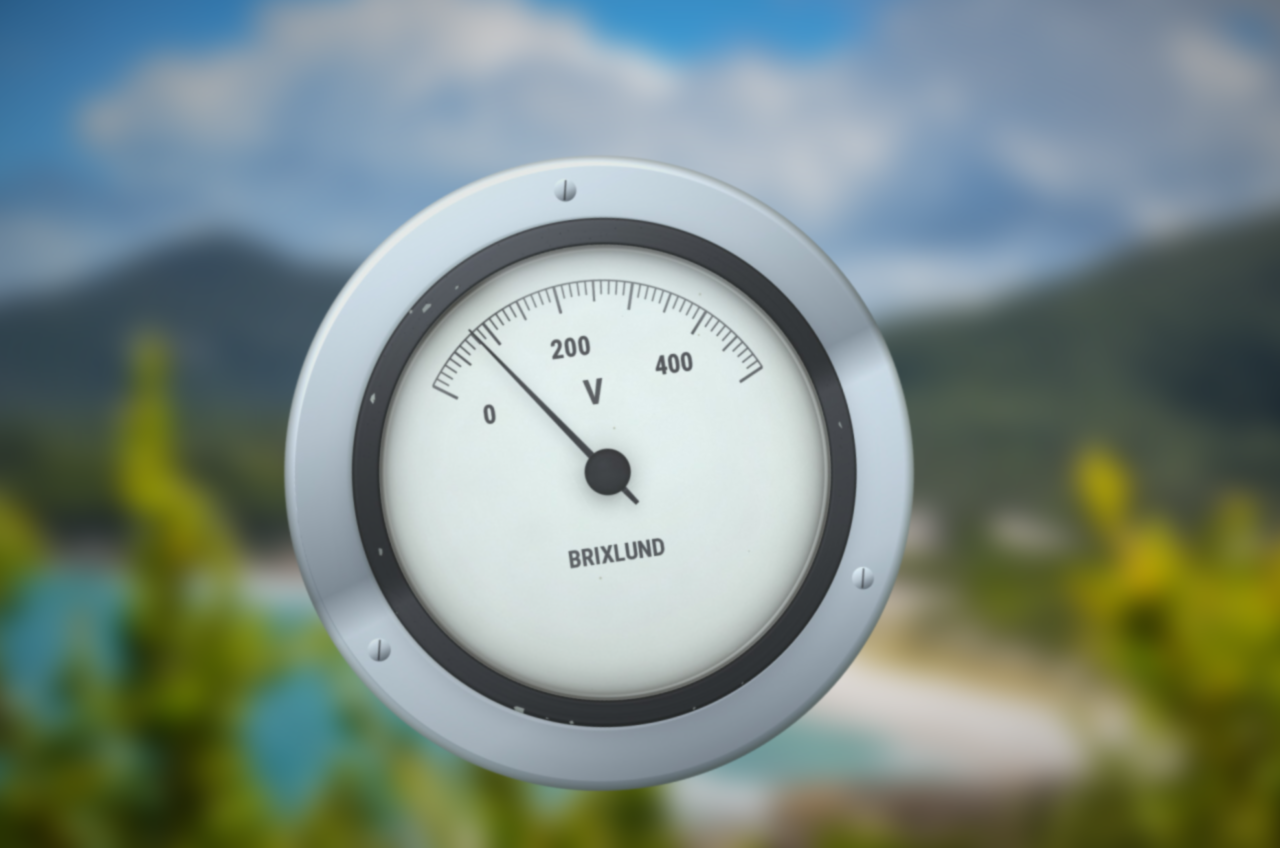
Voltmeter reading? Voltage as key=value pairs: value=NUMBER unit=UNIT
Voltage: value=80 unit=V
